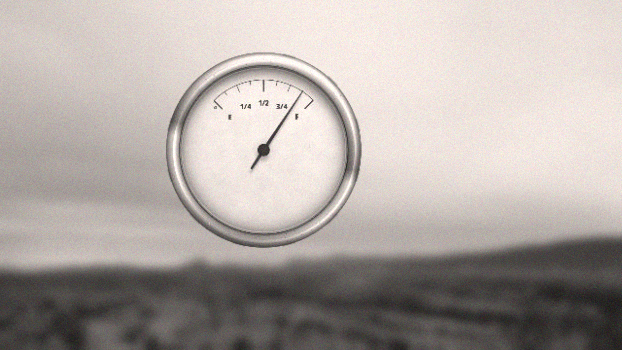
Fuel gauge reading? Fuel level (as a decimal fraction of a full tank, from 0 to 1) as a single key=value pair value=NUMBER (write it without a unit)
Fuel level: value=0.875
